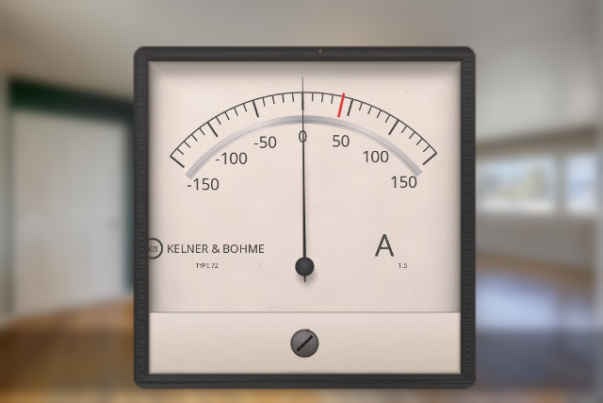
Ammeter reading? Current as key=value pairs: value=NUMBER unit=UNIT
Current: value=0 unit=A
